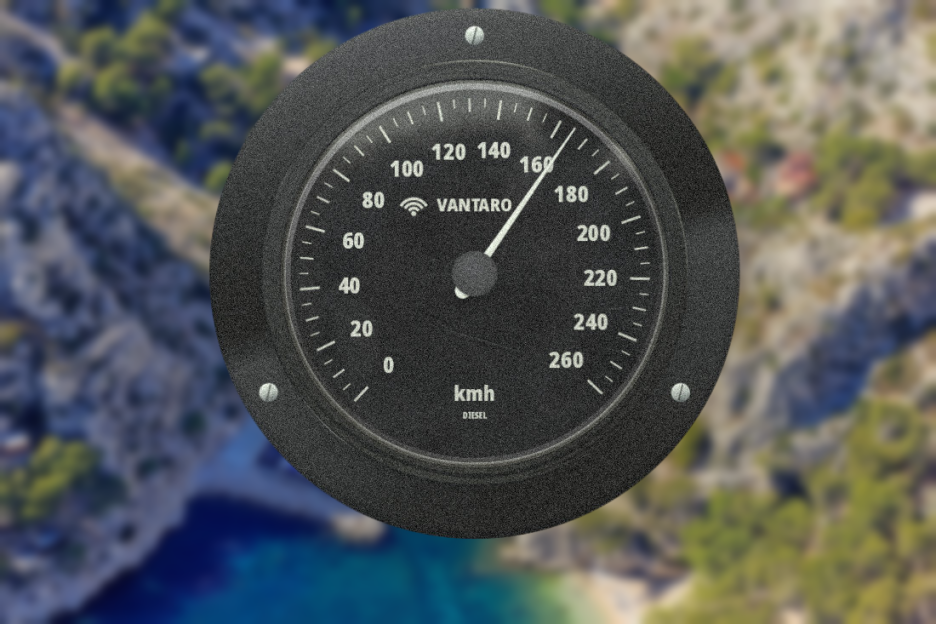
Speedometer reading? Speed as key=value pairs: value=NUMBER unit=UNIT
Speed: value=165 unit=km/h
